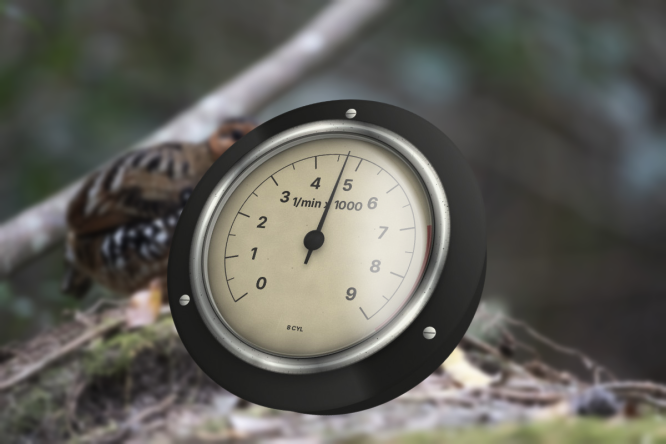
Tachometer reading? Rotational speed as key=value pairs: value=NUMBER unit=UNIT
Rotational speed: value=4750 unit=rpm
